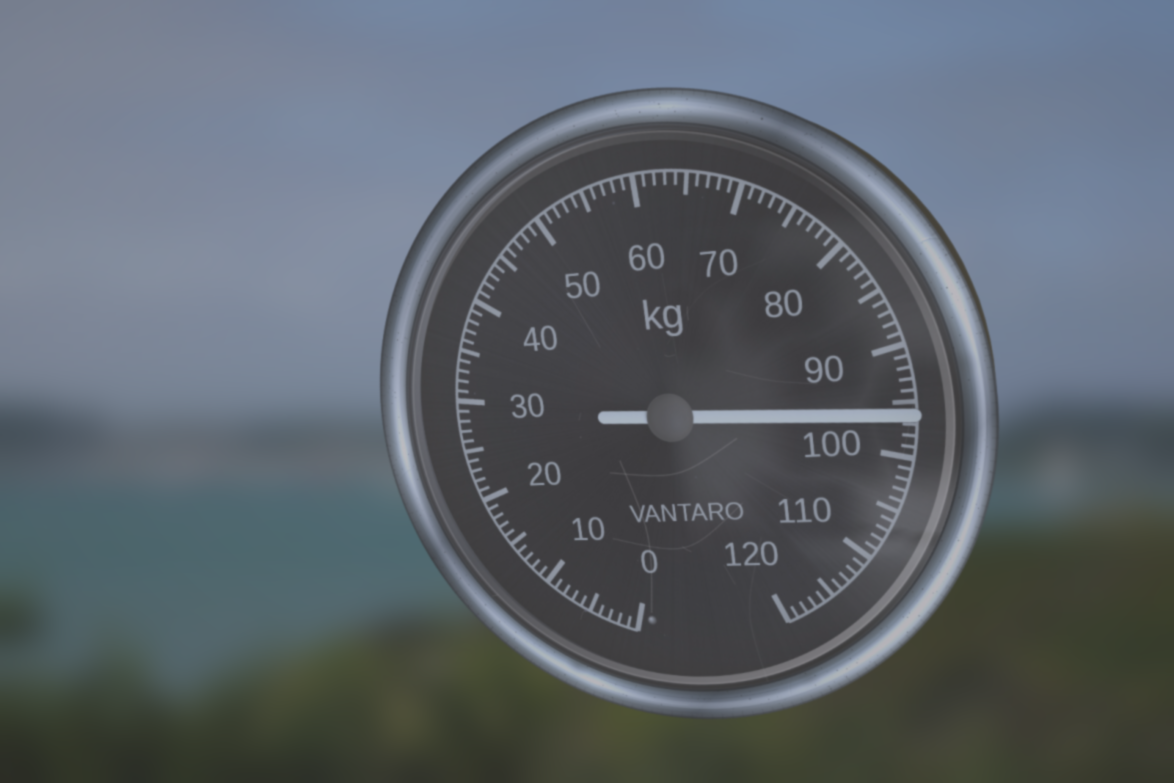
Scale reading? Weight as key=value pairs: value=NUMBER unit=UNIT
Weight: value=96 unit=kg
